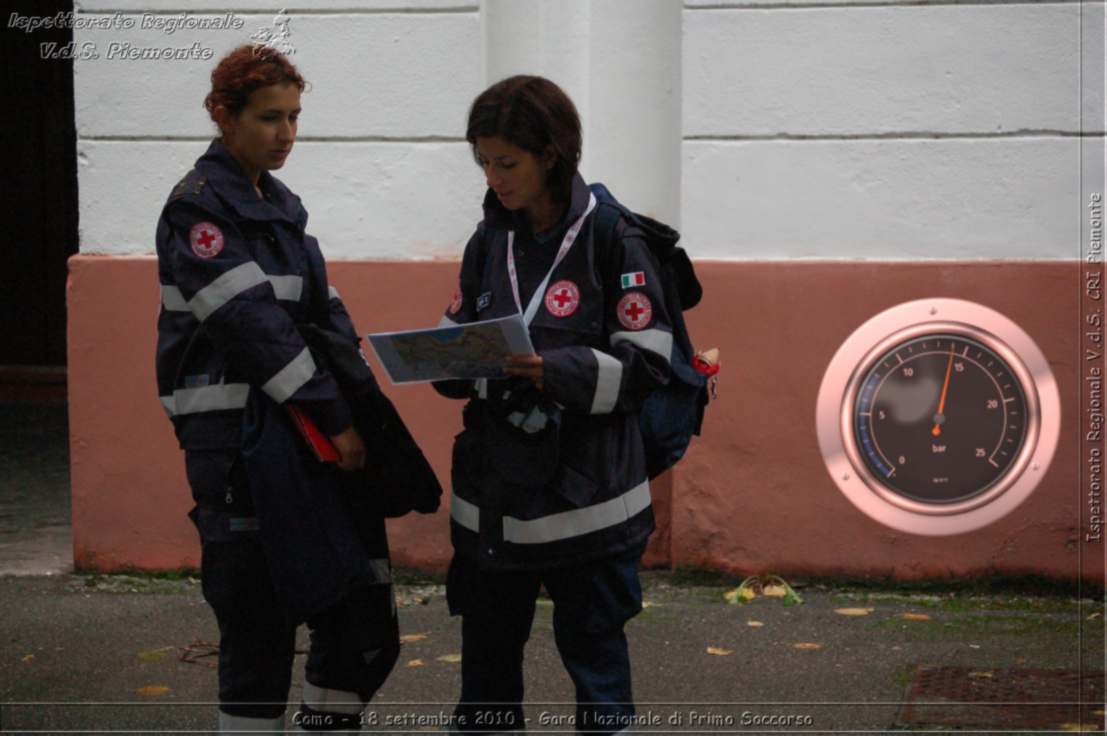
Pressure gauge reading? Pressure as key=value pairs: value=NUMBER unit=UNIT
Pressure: value=14 unit=bar
